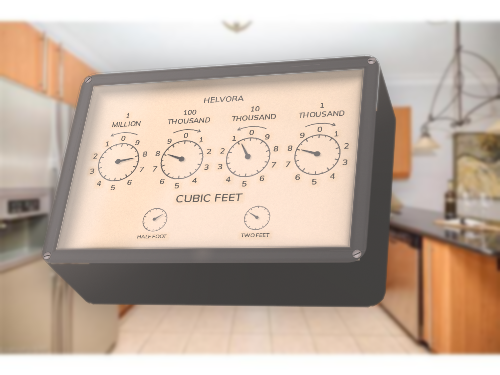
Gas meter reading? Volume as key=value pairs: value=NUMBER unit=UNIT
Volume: value=780800 unit=ft³
